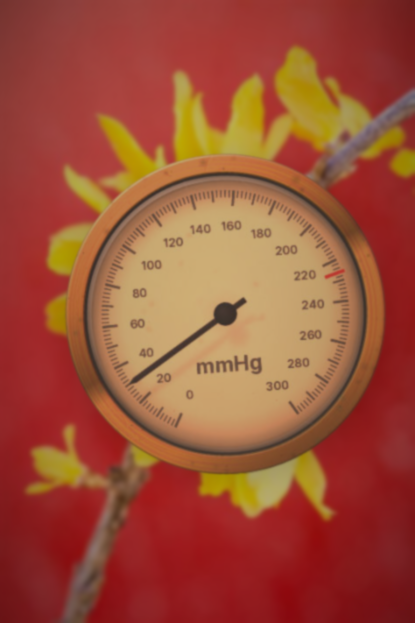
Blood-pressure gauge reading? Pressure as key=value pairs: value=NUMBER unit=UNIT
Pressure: value=30 unit=mmHg
